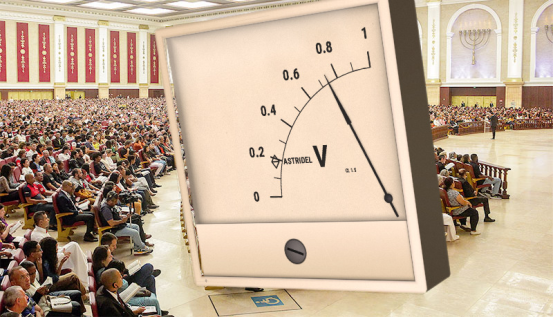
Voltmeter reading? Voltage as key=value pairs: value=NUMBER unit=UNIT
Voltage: value=0.75 unit=V
